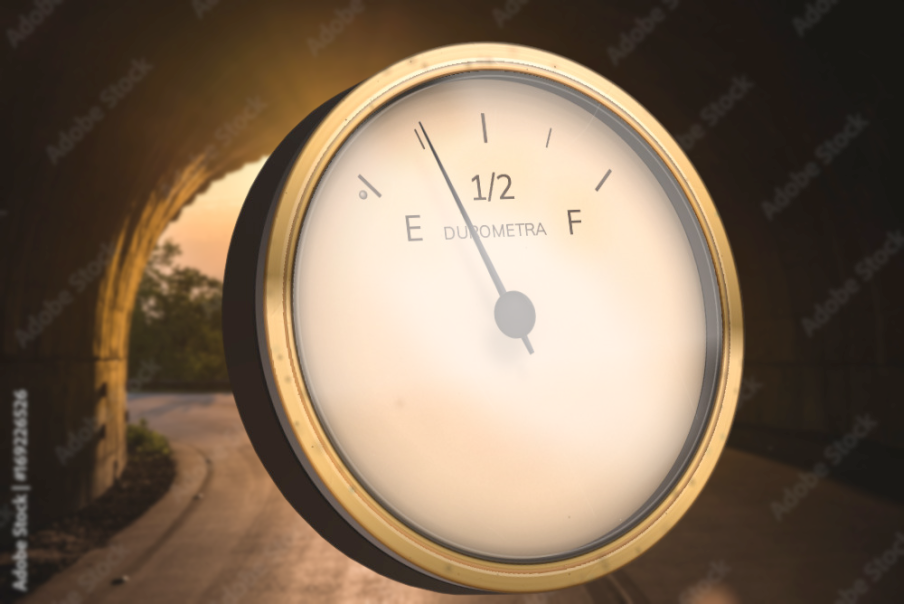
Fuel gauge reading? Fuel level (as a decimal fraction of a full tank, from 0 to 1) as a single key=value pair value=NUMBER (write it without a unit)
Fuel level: value=0.25
